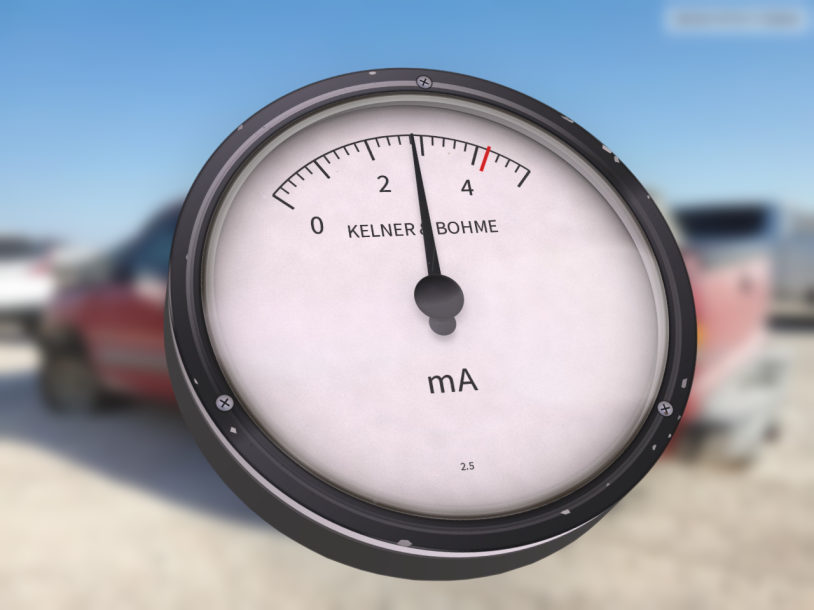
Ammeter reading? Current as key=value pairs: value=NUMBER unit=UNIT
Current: value=2.8 unit=mA
